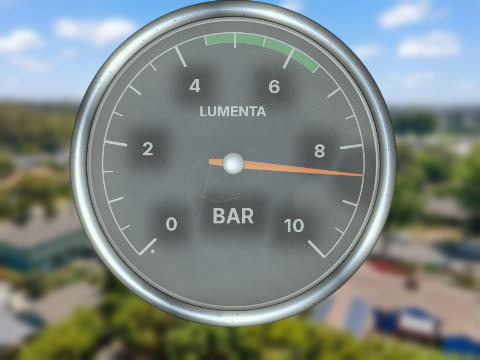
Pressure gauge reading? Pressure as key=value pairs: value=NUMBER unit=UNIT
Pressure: value=8.5 unit=bar
